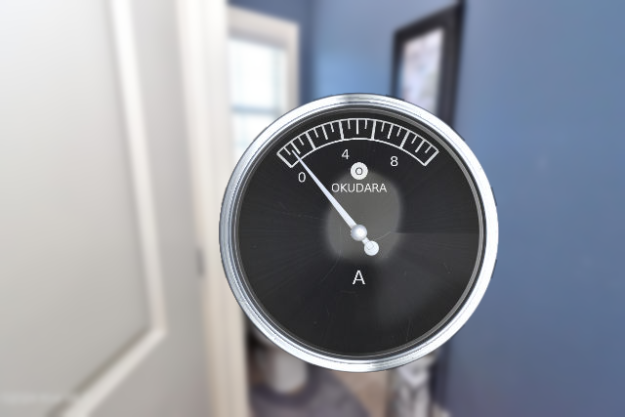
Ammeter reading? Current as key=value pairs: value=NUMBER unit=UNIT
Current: value=0.75 unit=A
